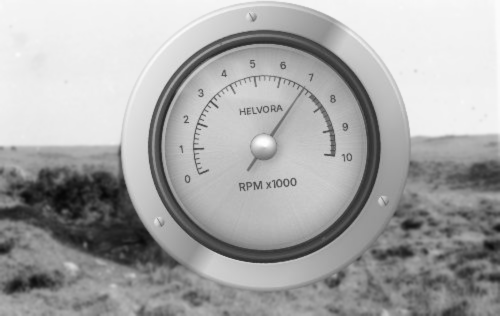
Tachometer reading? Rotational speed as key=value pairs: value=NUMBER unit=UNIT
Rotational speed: value=7000 unit=rpm
